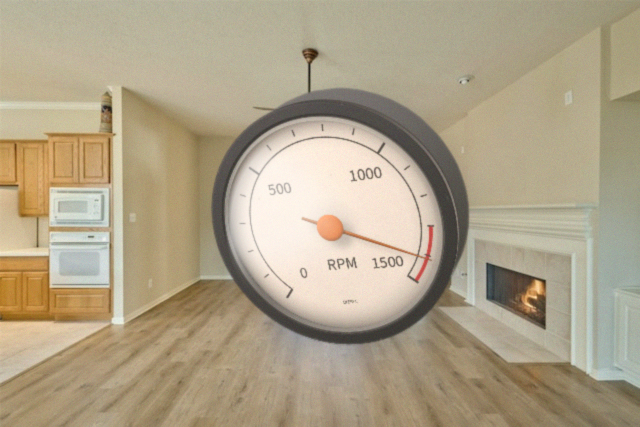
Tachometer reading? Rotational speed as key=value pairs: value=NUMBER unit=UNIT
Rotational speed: value=1400 unit=rpm
